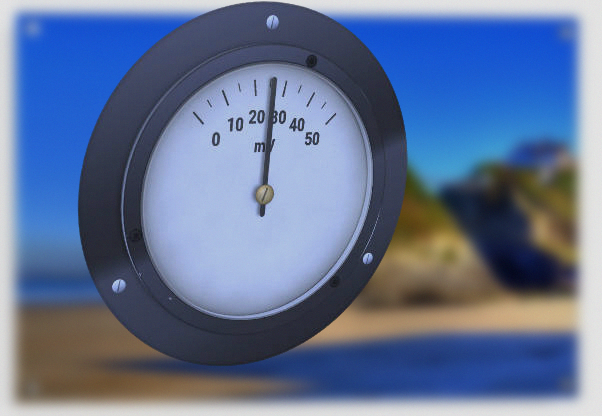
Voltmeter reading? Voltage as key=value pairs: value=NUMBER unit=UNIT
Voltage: value=25 unit=mV
